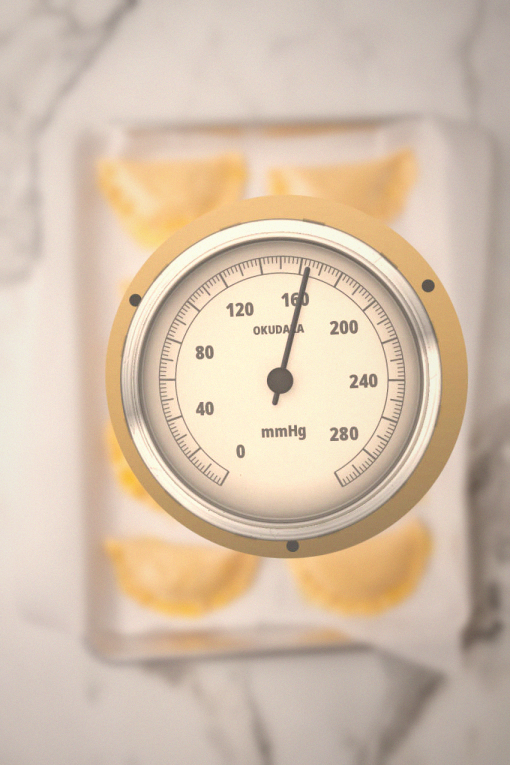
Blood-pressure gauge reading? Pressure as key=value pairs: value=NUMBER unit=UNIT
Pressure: value=164 unit=mmHg
